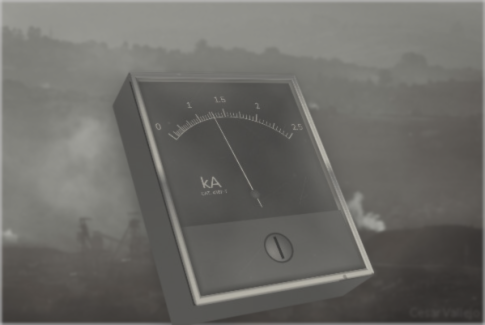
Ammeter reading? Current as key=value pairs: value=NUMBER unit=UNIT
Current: value=1.25 unit=kA
